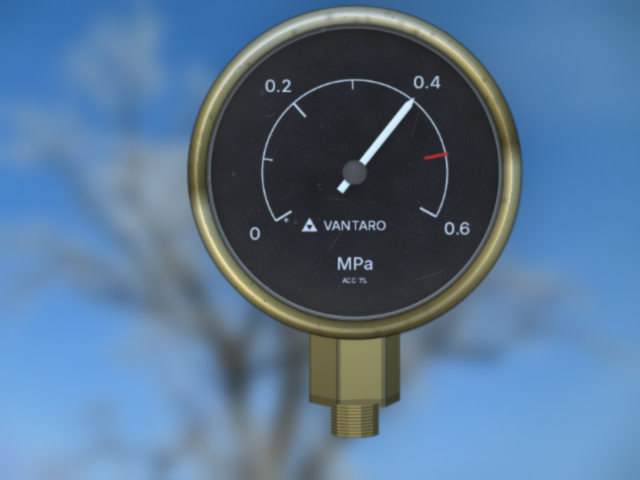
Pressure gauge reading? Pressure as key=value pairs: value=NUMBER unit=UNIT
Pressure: value=0.4 unit=MPa
